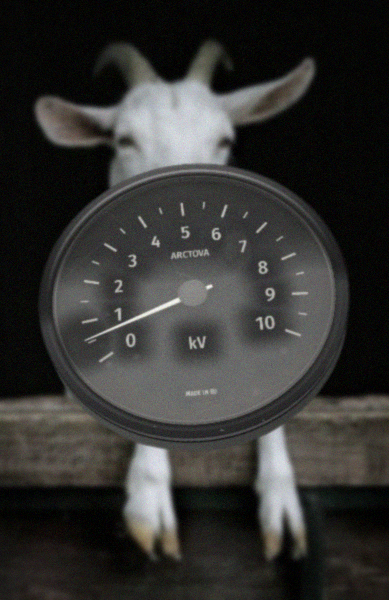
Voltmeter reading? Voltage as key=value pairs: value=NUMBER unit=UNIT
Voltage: value=0.5 unit=kV
